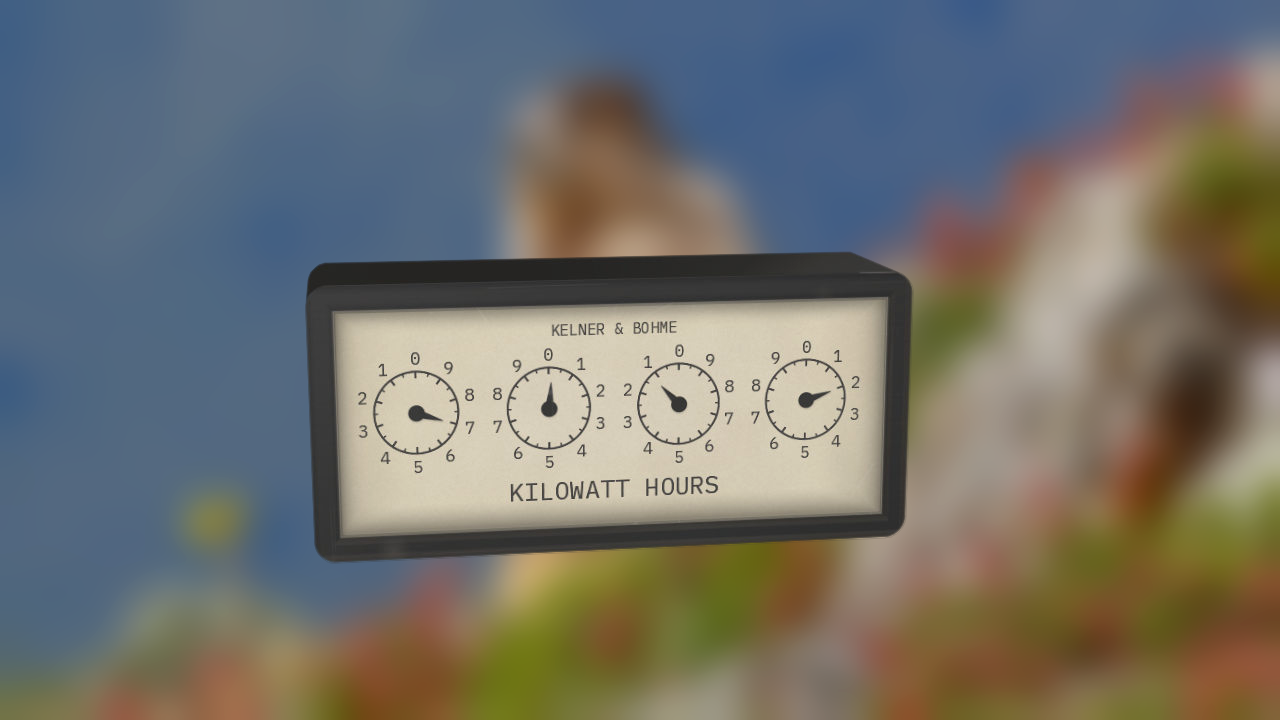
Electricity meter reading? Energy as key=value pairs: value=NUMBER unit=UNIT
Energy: value=7012 unit=kWh
